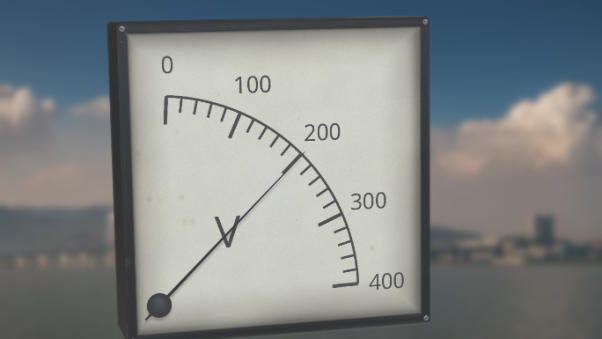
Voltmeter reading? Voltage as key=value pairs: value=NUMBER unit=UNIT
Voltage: value=200 unit=V
